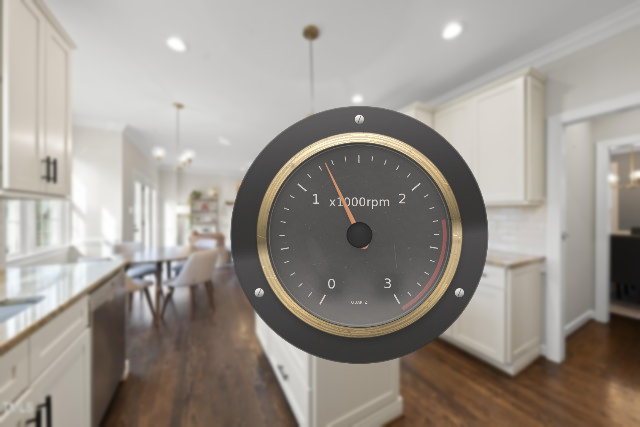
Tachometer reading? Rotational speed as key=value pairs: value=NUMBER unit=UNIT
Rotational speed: value=1250 unit=rpm
